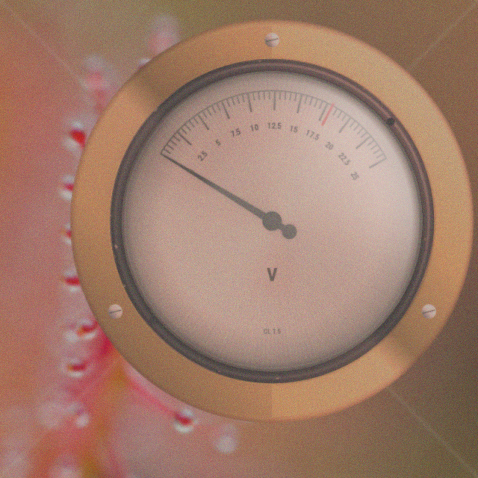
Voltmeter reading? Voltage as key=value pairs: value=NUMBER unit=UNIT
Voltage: value=0 unit=V
